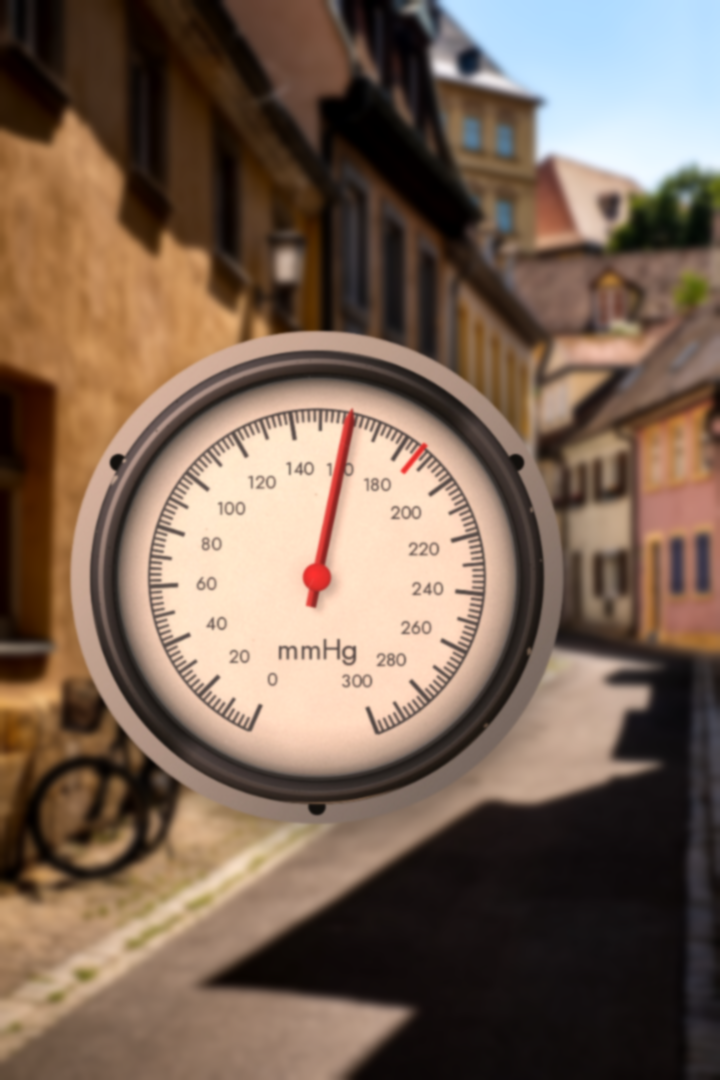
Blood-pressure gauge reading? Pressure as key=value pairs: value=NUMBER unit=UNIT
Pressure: value=160 unit=mmHg
